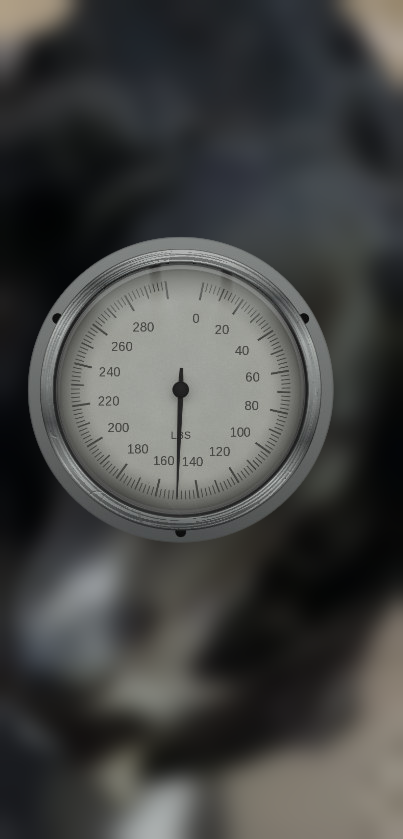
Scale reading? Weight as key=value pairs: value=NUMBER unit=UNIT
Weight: value=150 unit=lb
